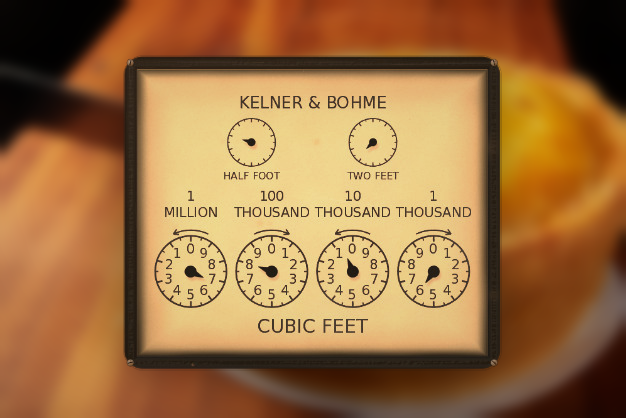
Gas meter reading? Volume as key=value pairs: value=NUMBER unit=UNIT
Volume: value=680600 unit=ft³
